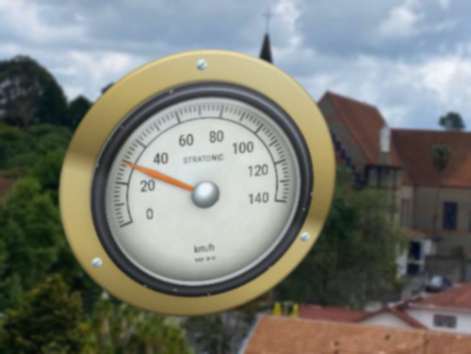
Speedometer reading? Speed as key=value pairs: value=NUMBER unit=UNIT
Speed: value=30 unit=km/h
